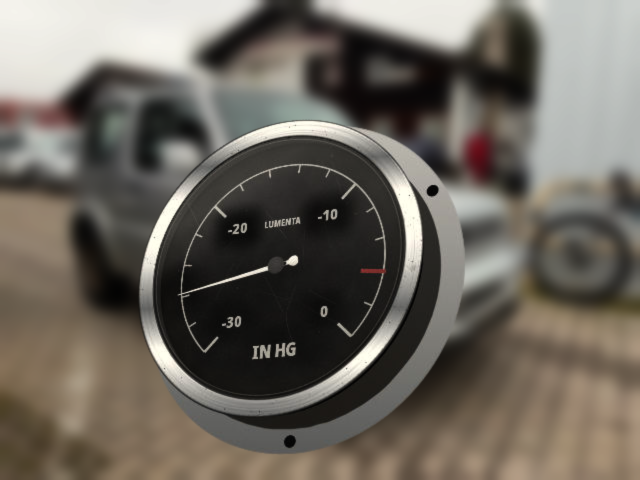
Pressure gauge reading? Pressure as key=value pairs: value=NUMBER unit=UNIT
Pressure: value=-26 unit=inHg
